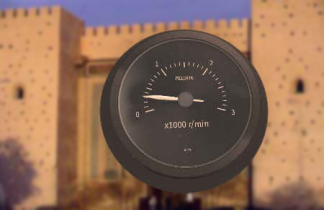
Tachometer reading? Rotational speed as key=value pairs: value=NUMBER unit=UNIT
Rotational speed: value=300 unit=rpm
